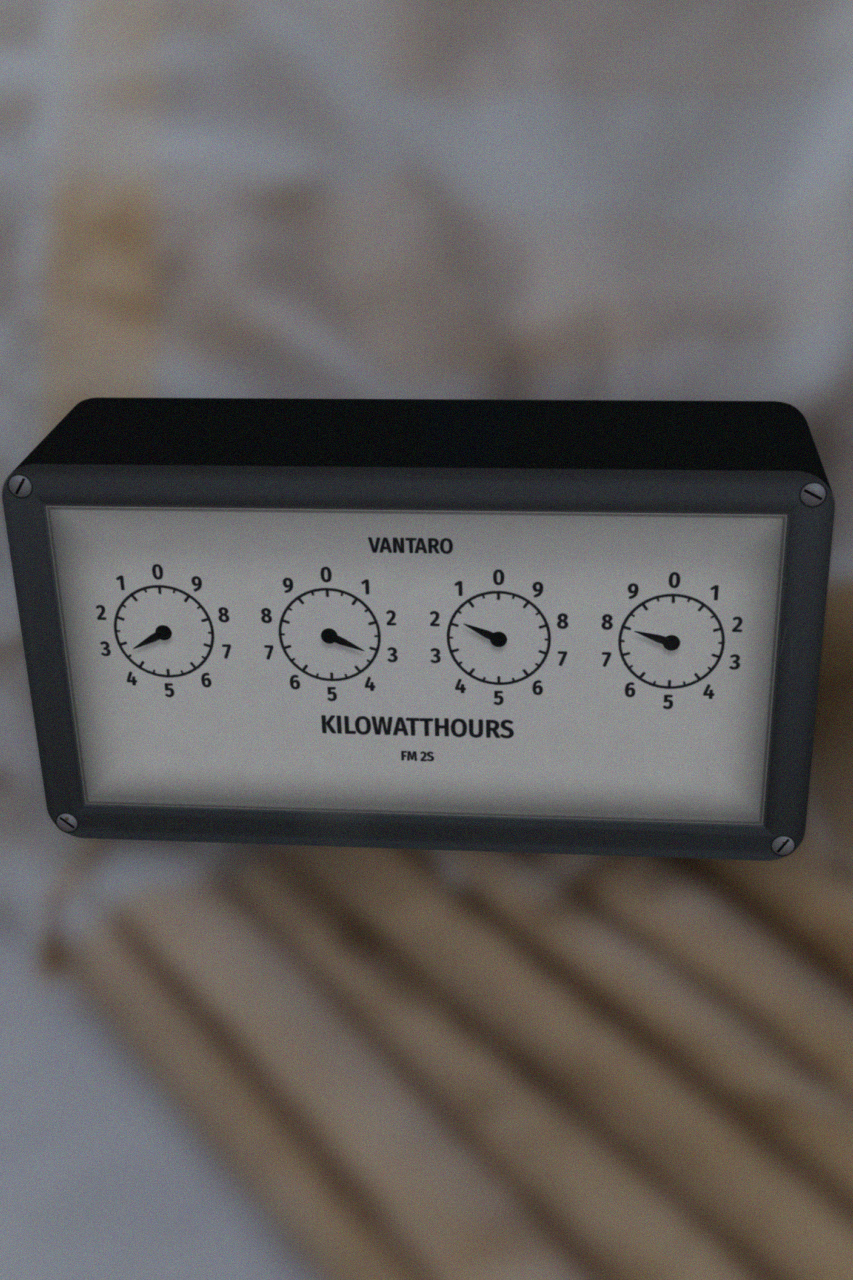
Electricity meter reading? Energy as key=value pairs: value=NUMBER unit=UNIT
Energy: value=3318 unit=kWh
